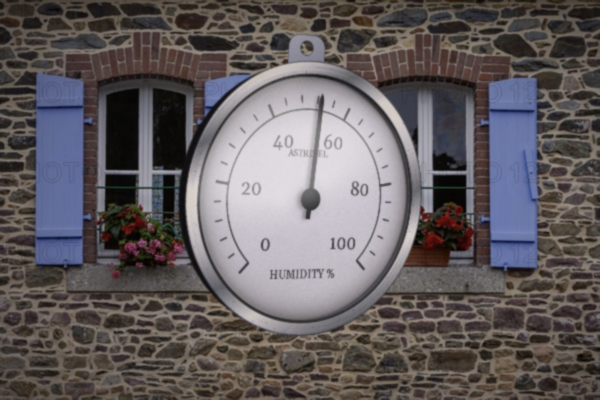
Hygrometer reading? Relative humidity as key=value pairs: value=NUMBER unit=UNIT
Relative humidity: value=52 unit=%
